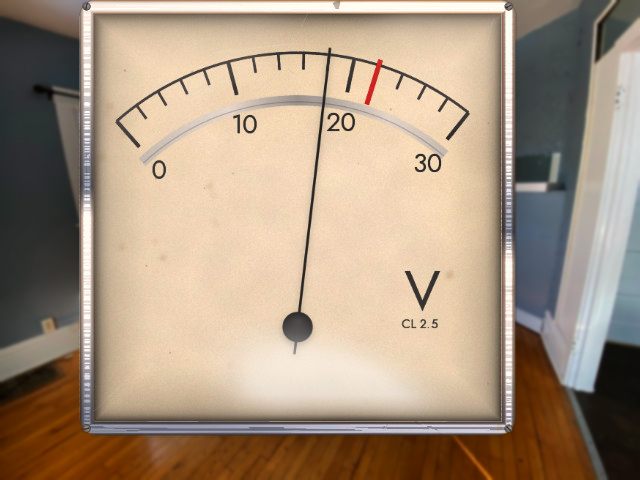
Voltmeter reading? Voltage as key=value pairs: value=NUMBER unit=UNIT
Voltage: value=18 unit=V
